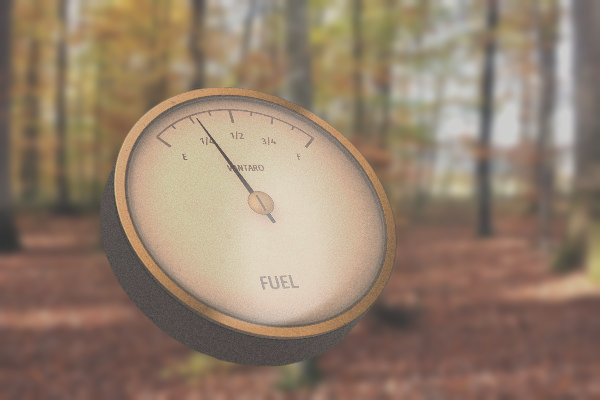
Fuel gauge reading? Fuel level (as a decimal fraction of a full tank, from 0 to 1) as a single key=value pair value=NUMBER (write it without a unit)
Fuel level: value=0.25
